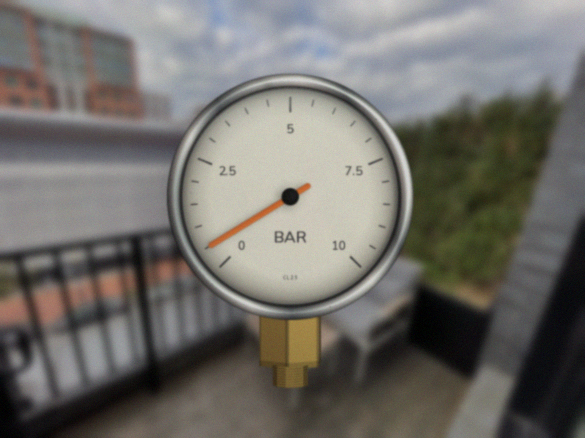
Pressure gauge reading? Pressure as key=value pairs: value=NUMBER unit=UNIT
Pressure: value=0.5 unit=bar
